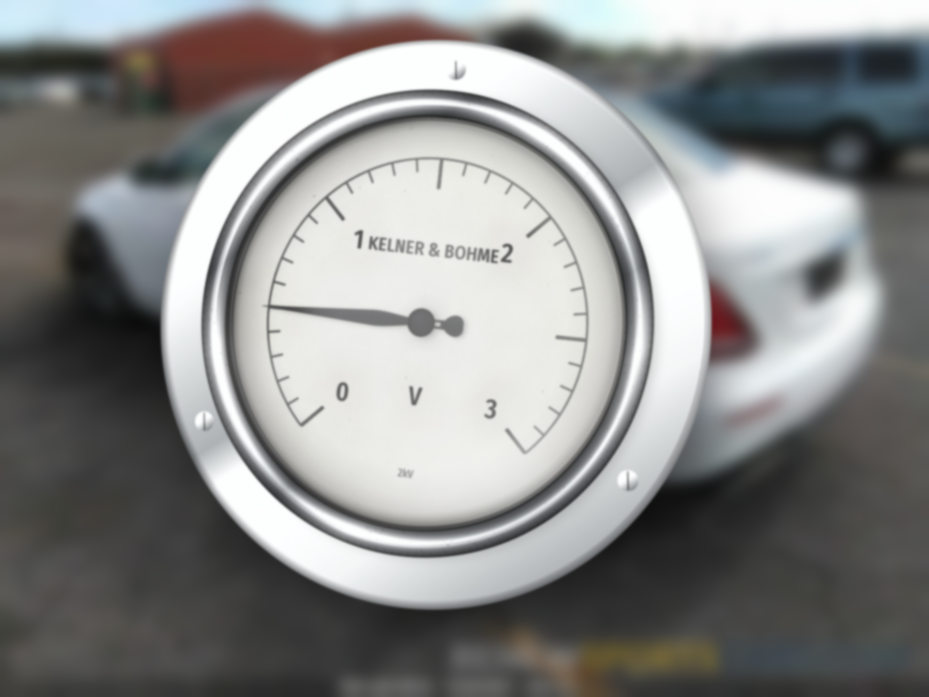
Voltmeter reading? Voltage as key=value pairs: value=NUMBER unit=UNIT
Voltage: value=0.5 unit=V
